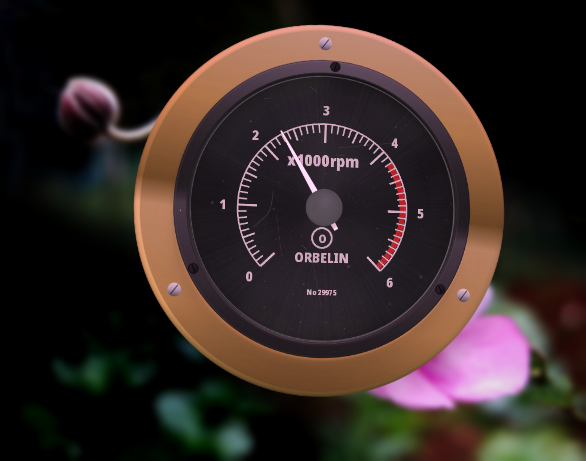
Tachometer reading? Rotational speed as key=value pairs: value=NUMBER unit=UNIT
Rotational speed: value=2300 unit=rpm
